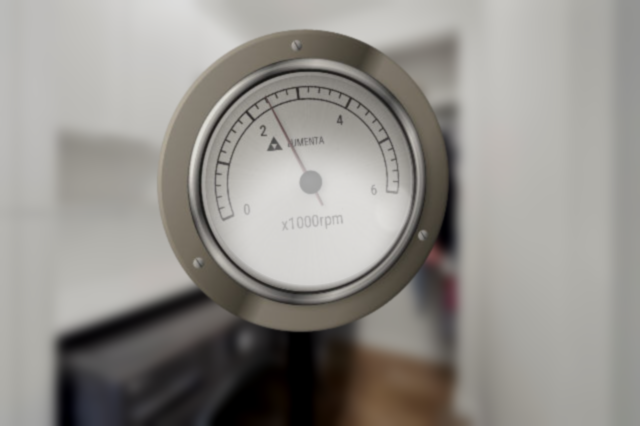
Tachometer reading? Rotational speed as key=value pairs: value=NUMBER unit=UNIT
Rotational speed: value=2400 unit=rpm
